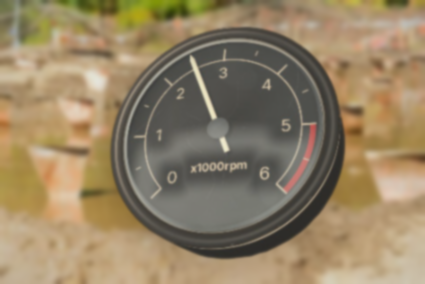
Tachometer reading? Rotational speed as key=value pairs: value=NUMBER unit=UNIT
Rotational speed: value=2500 unit=rpm
